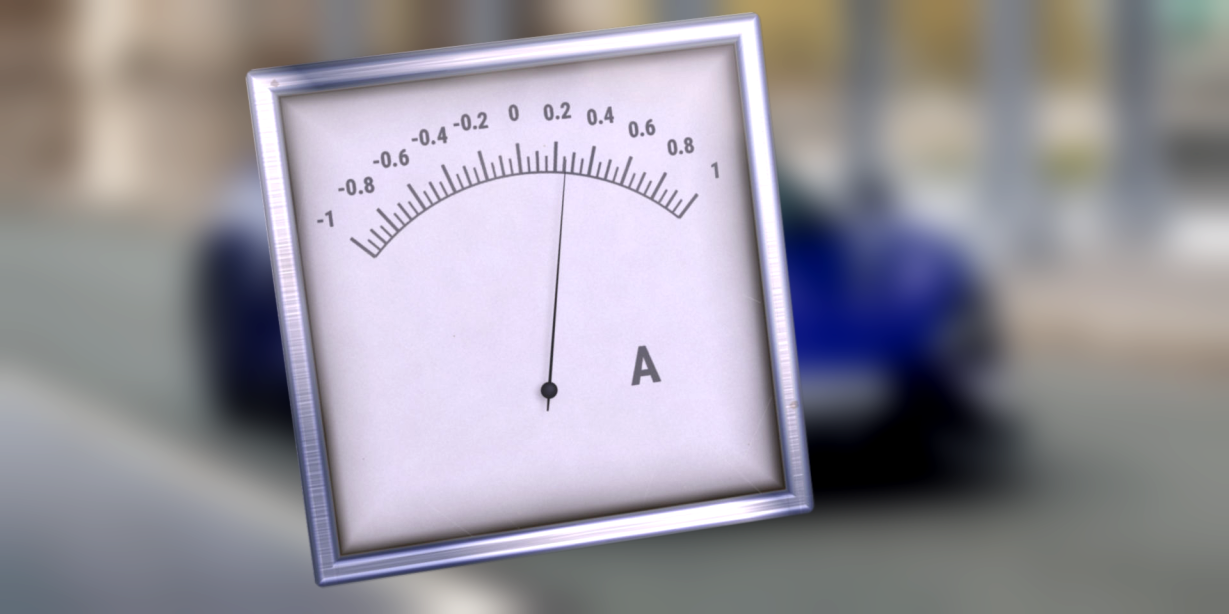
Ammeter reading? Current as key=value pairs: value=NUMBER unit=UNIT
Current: value=0.25 unit=A
